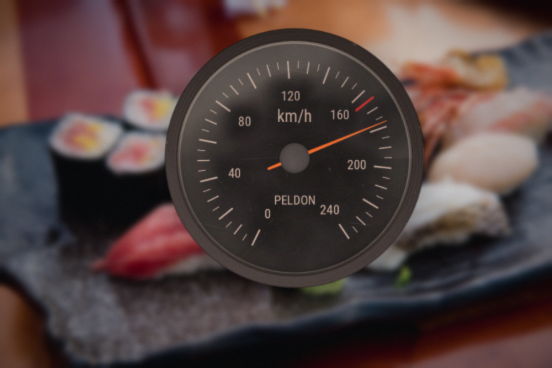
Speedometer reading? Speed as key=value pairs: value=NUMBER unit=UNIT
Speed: value=177.5 unit=km/h
